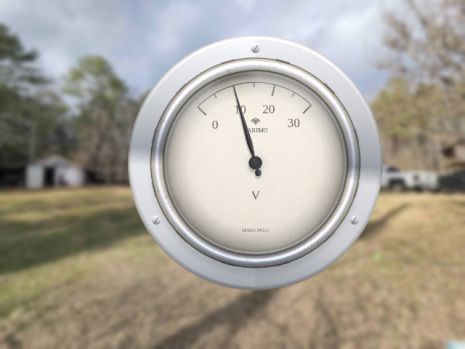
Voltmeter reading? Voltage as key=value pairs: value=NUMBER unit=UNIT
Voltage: value=10 unit=V
